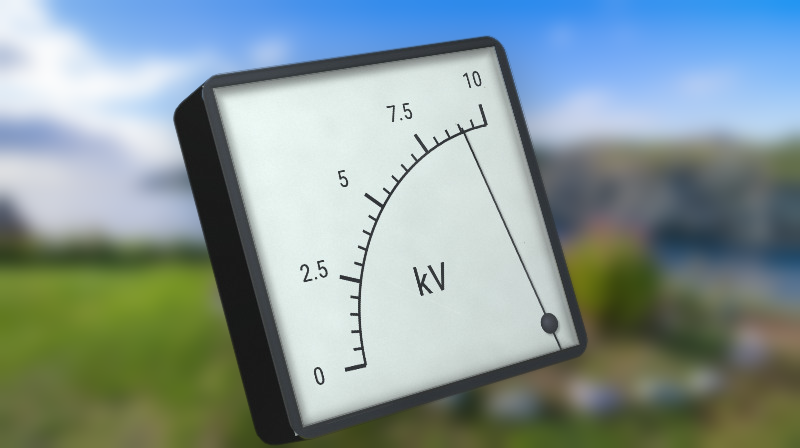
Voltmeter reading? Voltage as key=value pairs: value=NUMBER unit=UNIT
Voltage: value=9 unit=kV
